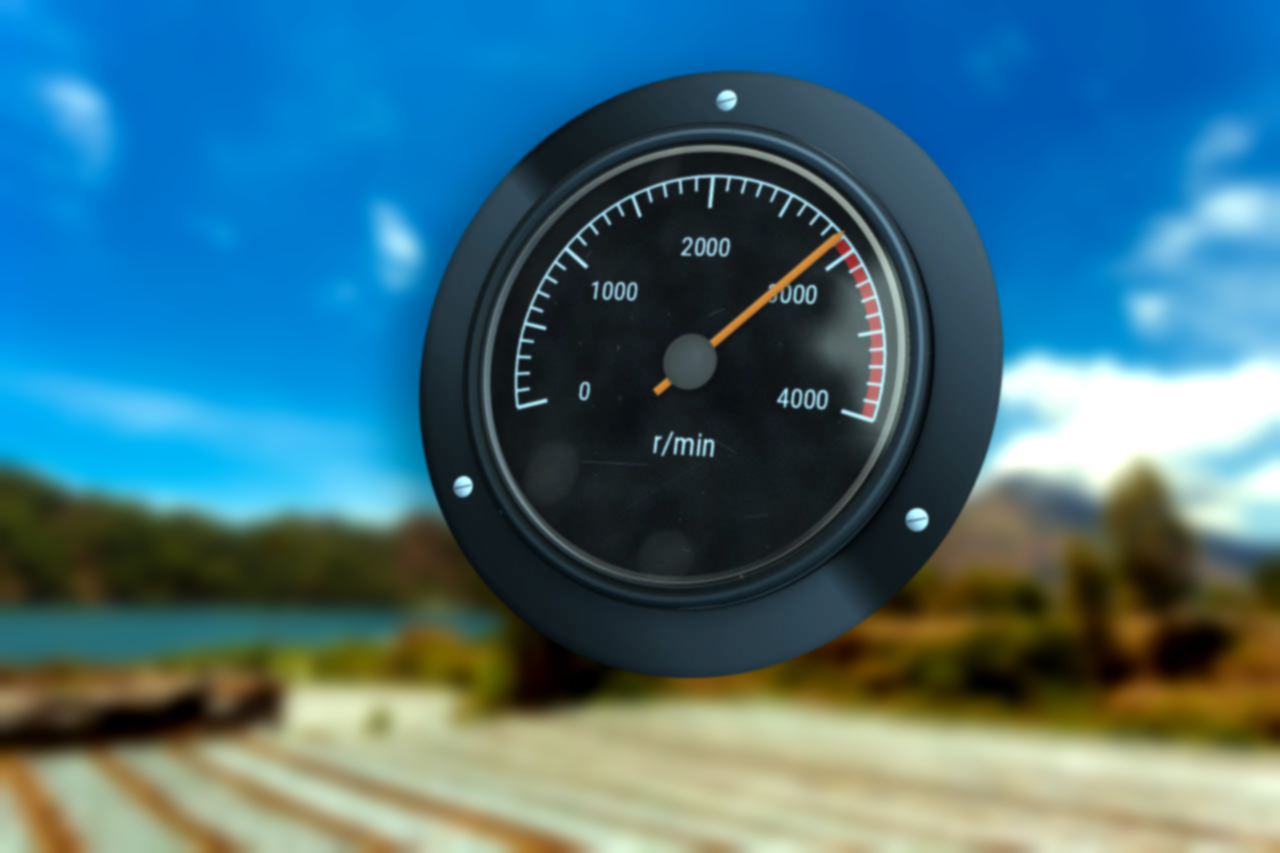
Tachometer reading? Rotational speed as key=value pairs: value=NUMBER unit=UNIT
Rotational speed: value=2900 unit=rpm
